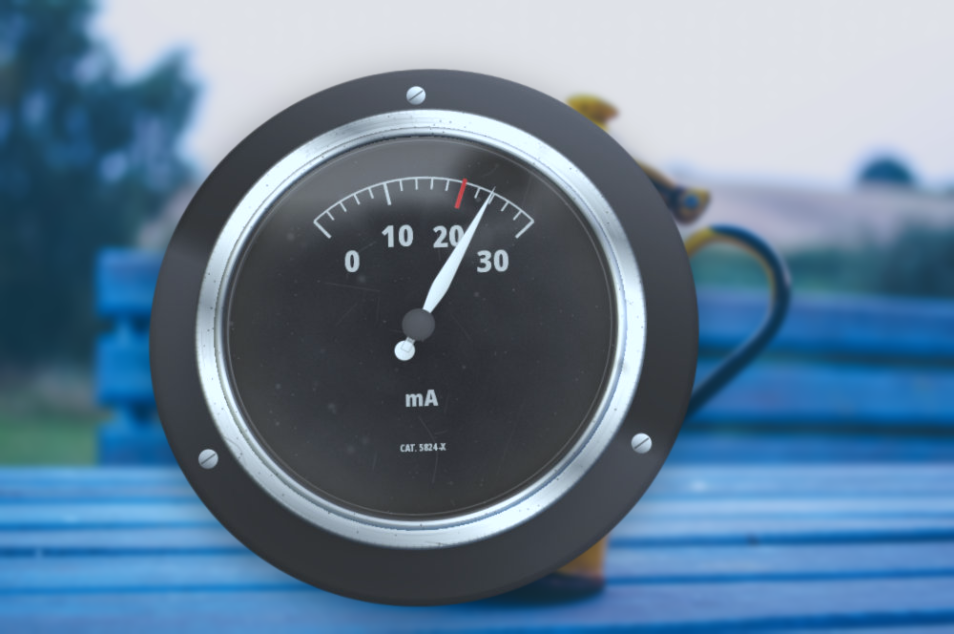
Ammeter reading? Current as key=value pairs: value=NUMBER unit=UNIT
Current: value=24 unit=mA
